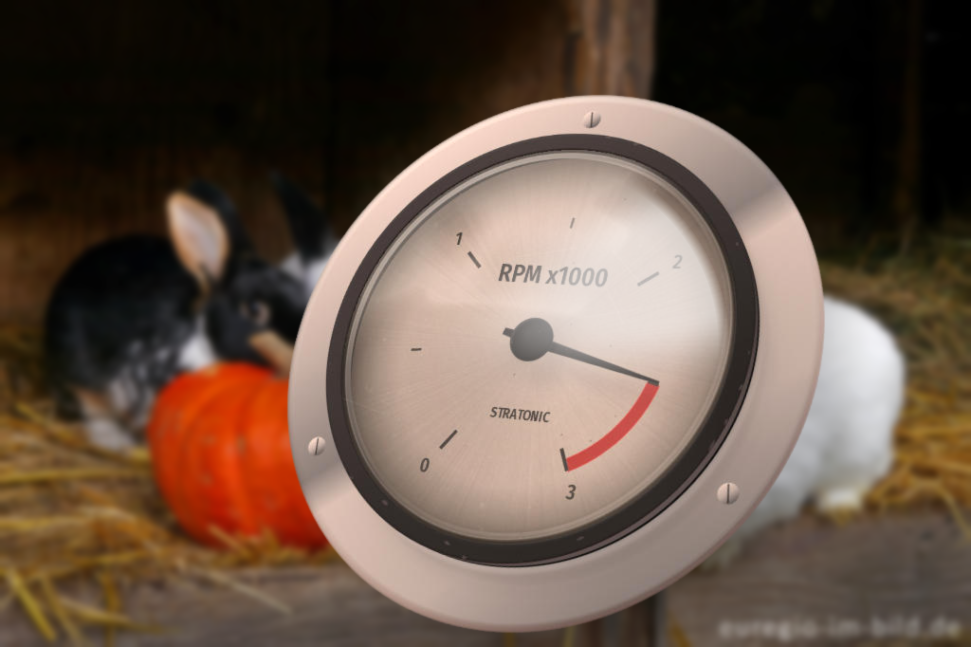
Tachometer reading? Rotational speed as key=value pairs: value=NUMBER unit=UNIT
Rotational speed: value=2500 unit=rpm
